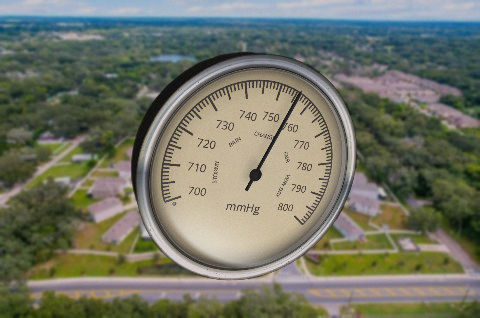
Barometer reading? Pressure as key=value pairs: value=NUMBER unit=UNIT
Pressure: value=755 unit=mmHg
